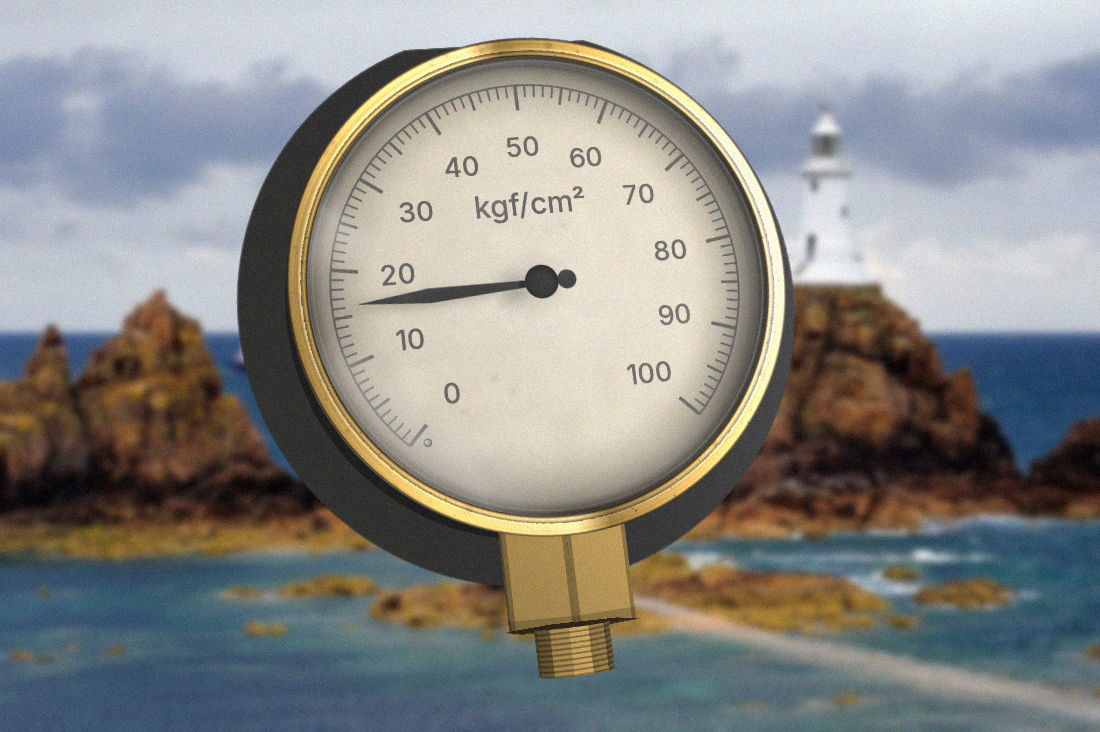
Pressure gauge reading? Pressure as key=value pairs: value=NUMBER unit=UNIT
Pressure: value=16 unit=kg/cm²
